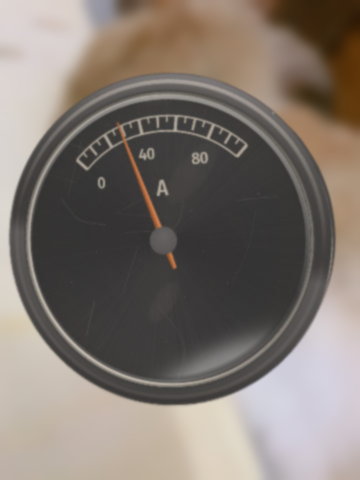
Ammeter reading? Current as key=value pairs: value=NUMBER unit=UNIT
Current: value=30 unit=A
